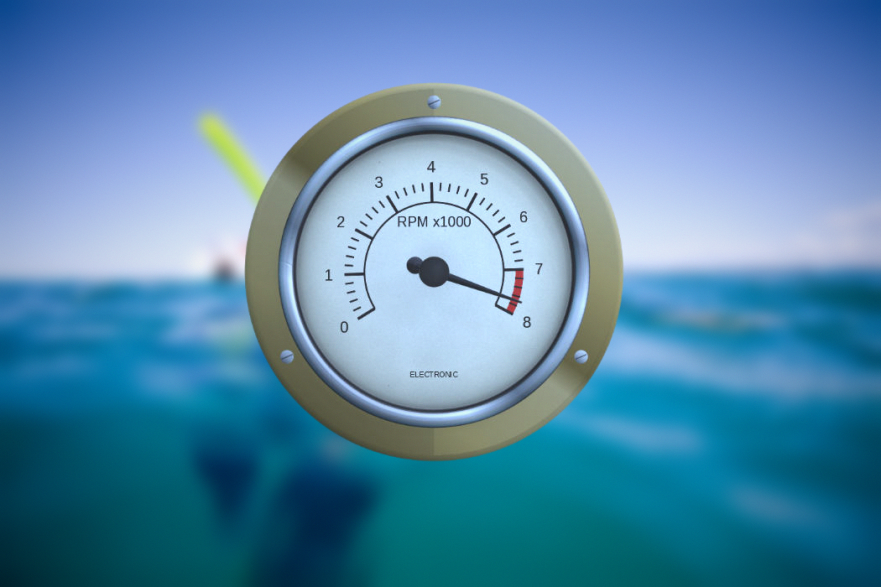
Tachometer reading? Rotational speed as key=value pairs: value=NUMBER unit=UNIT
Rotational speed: value=7700 unit=rpm
